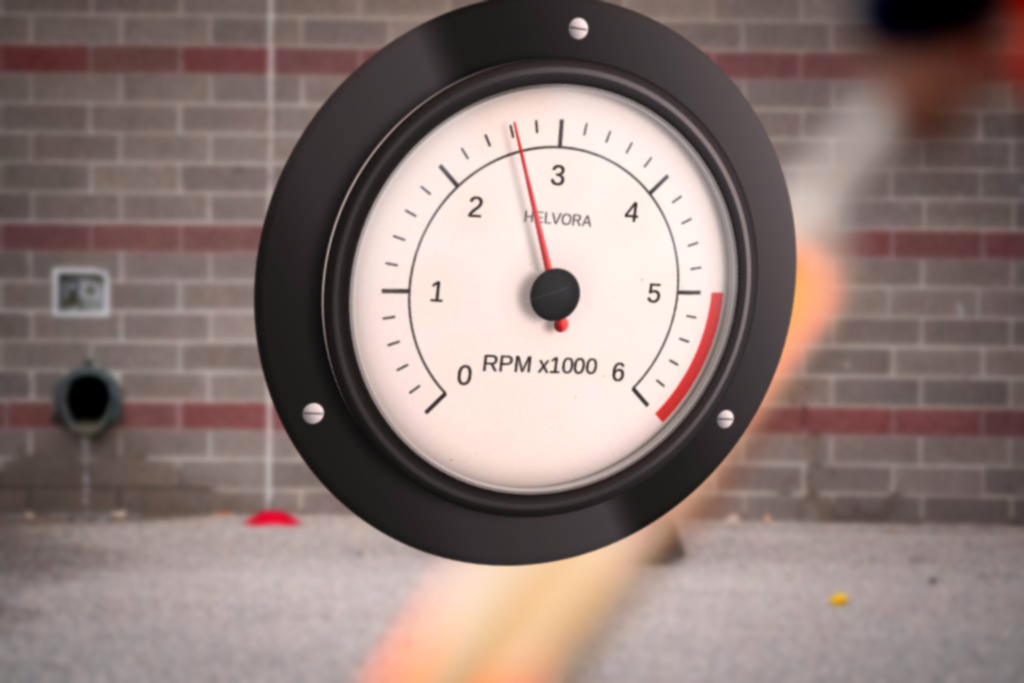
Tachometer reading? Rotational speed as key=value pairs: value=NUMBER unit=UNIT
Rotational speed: value=2600 unit=rpm
